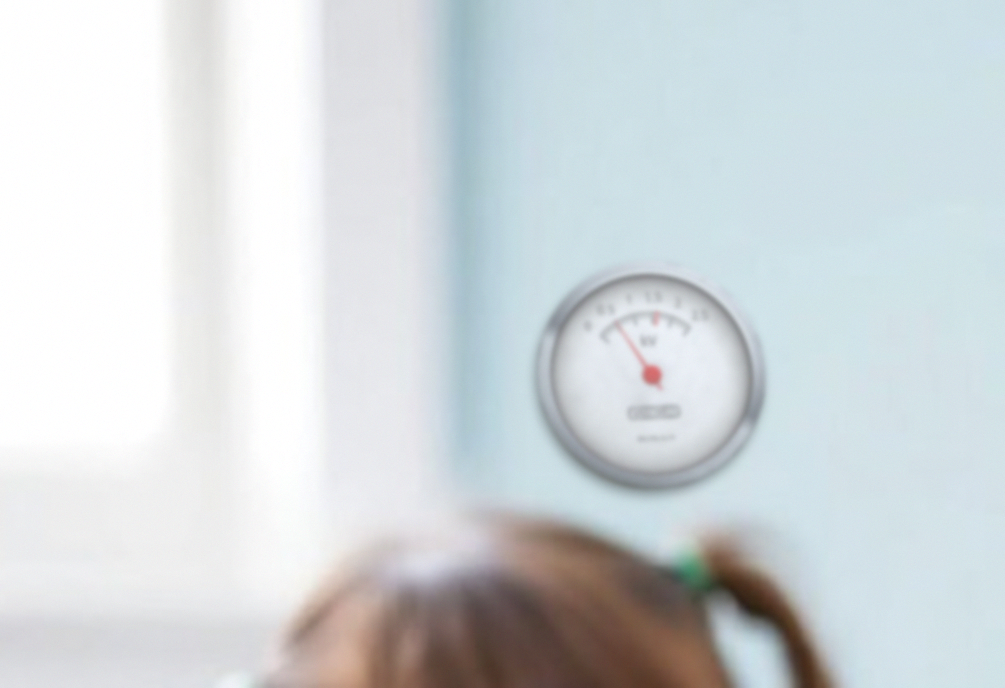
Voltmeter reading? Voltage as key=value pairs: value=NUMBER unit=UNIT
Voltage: value=0.5 unit=kV
